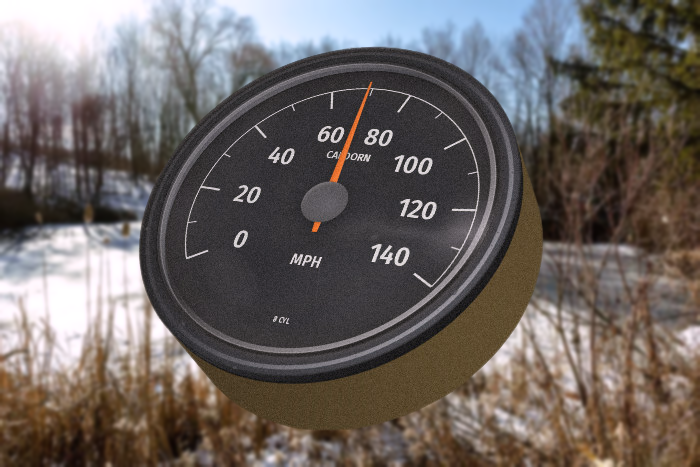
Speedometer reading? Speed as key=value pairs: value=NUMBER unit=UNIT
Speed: value=70 unit=mph
